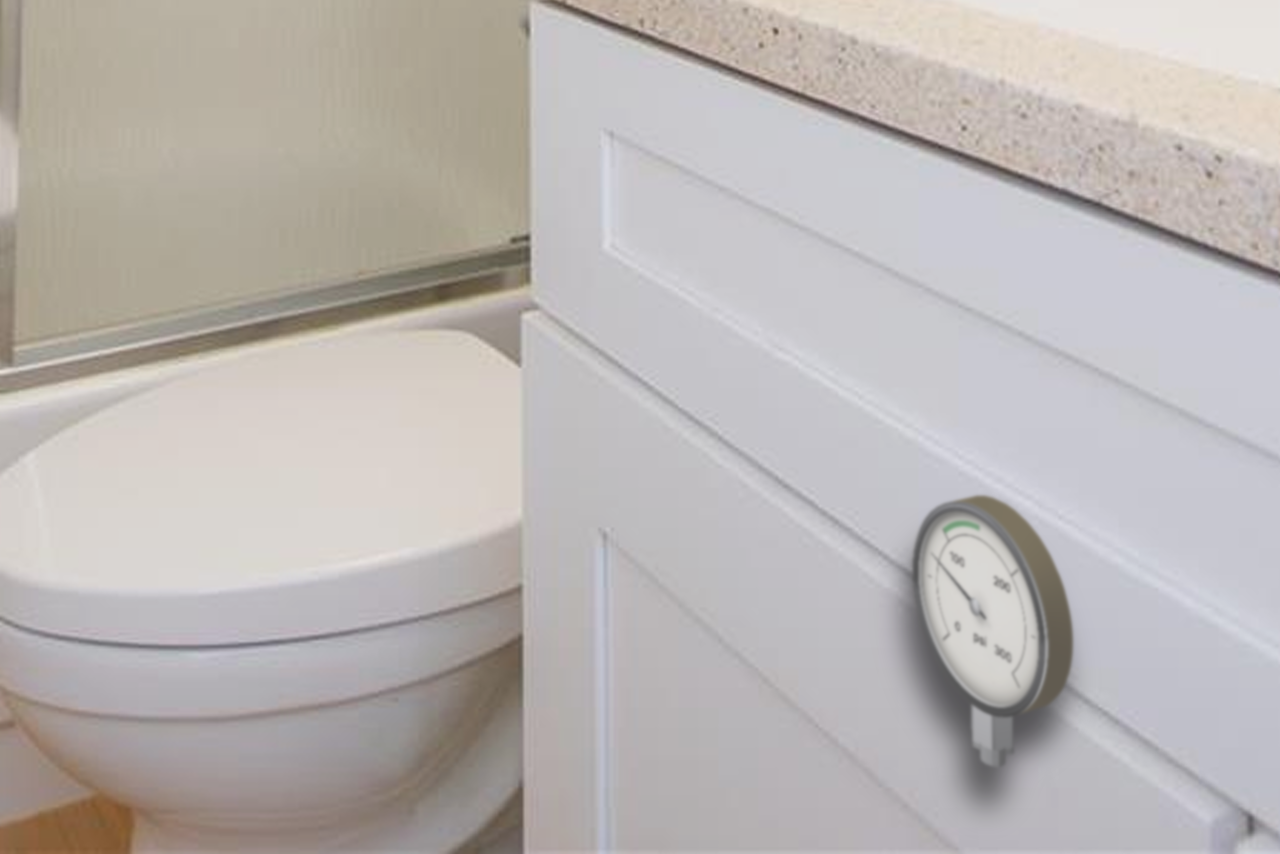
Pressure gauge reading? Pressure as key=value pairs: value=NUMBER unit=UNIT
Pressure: value=75 unit=psi
